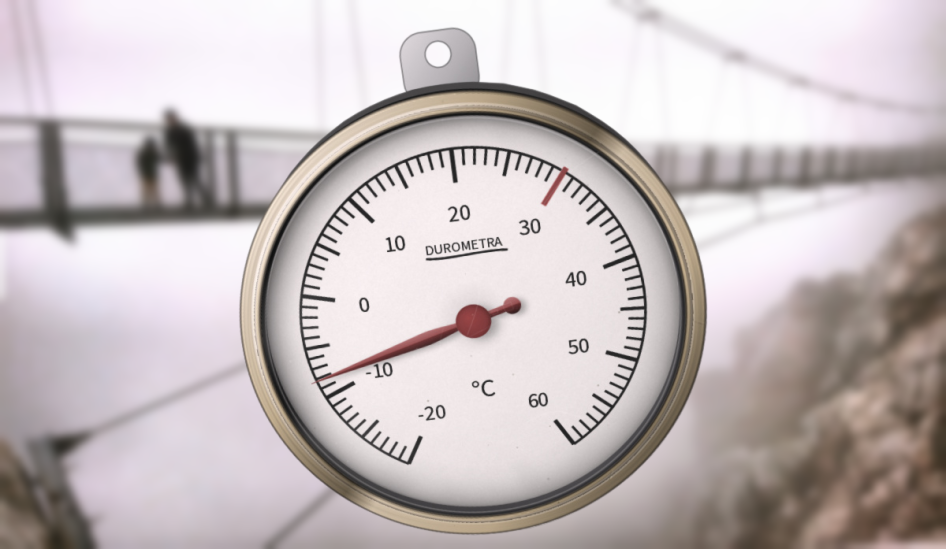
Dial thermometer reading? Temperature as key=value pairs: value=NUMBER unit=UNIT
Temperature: value=-8 unit=°C
